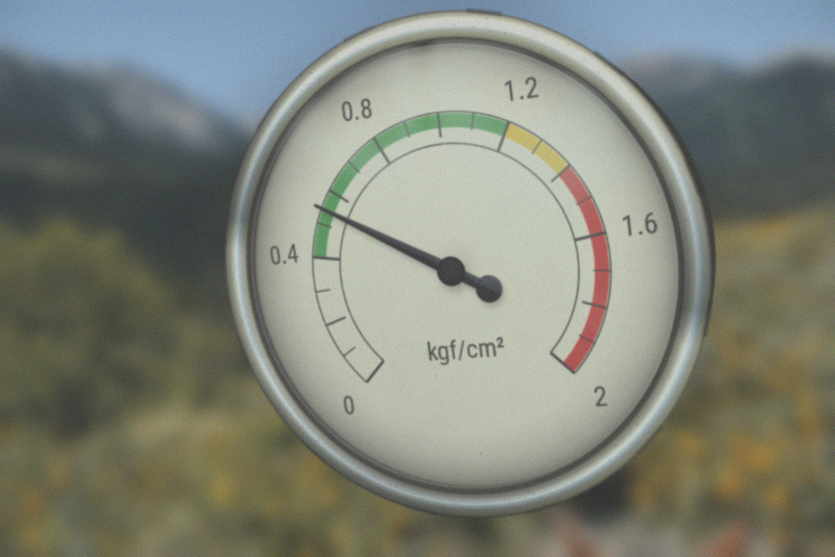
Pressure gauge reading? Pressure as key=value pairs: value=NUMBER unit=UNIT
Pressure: value=0.55 unit=kg/cm²
